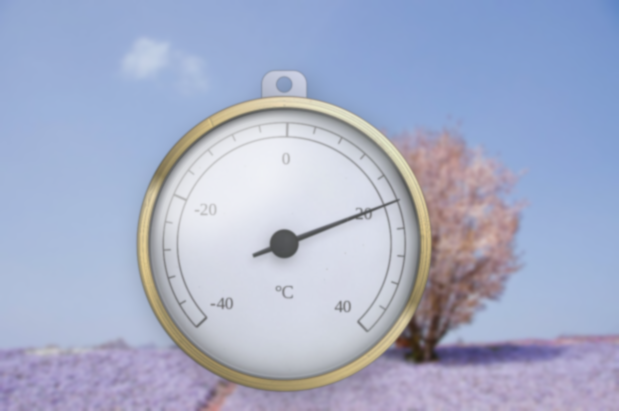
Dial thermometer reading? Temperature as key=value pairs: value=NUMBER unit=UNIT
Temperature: value=20 unit=°C
